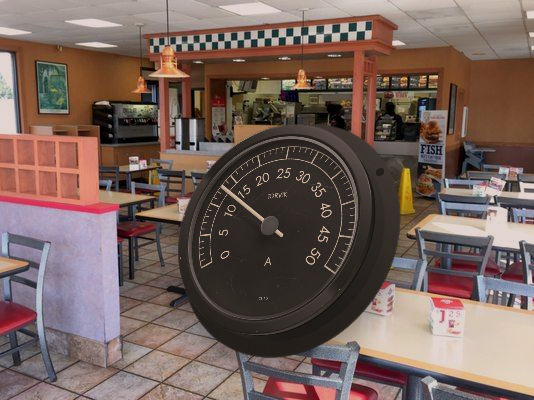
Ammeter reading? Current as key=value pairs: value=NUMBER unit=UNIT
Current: value=13 unit=A
